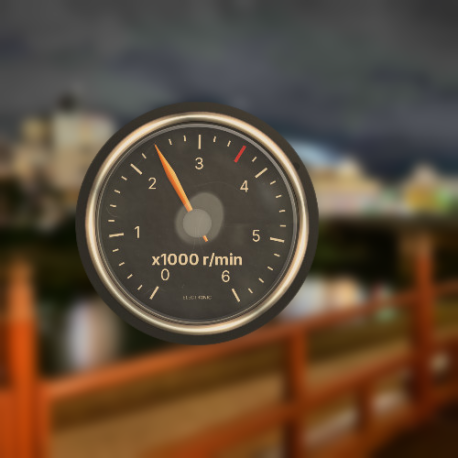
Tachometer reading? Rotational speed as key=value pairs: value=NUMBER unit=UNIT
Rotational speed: value=2400 unit=rpm
